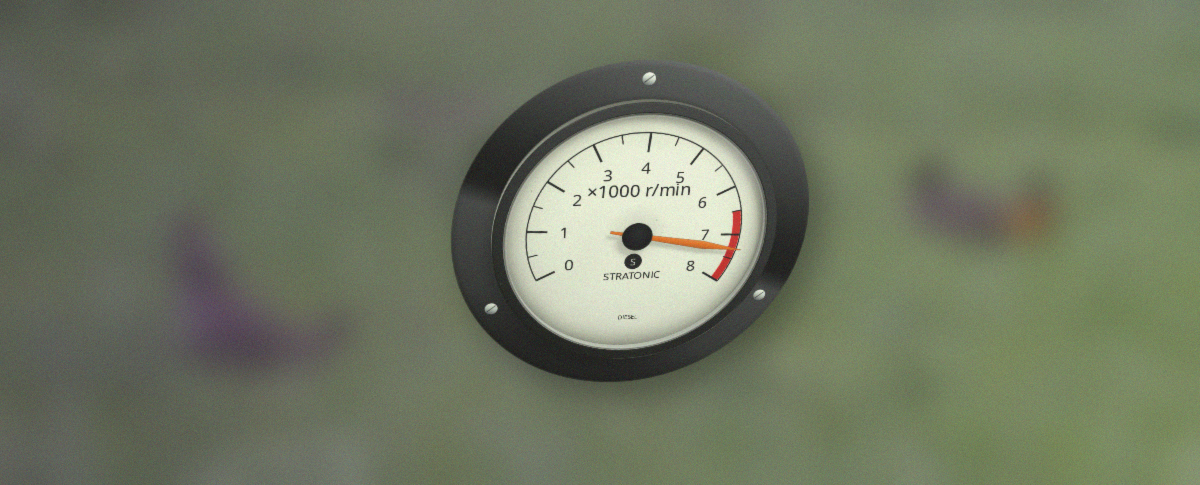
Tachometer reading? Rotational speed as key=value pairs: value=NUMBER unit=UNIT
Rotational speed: value=7250 unit=rpm
